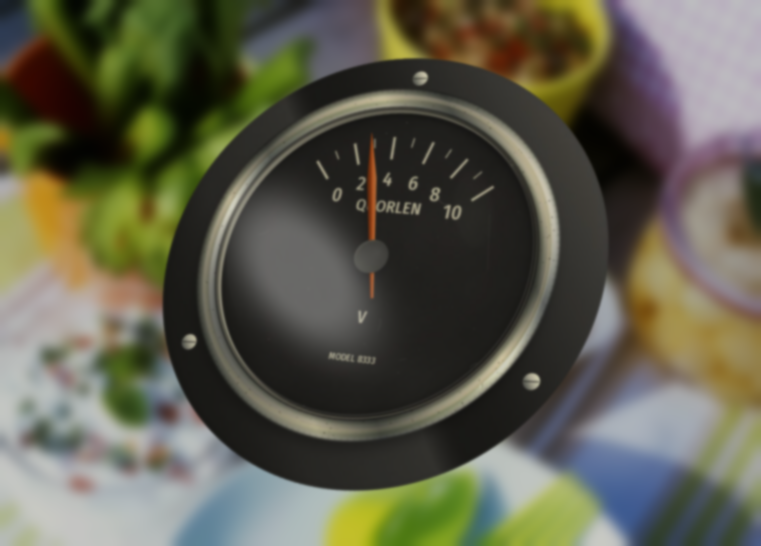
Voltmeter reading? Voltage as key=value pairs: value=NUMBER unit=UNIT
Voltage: value=3 unit=V
